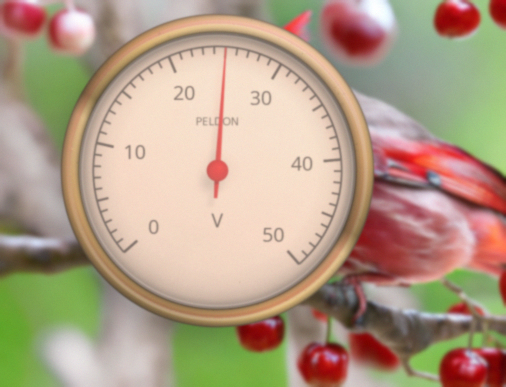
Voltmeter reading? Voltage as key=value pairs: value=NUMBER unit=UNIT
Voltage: value=25 unit=V
